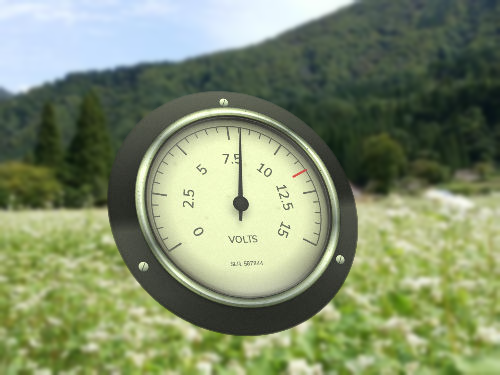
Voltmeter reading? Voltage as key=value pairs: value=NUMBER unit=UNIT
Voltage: value=8 unit=V
